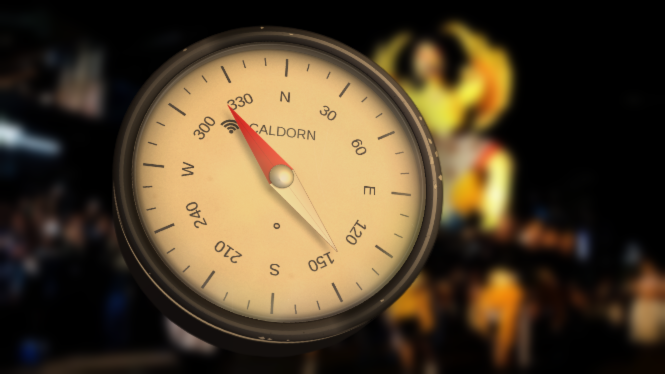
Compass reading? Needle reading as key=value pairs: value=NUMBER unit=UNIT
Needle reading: value=320 unit=°
